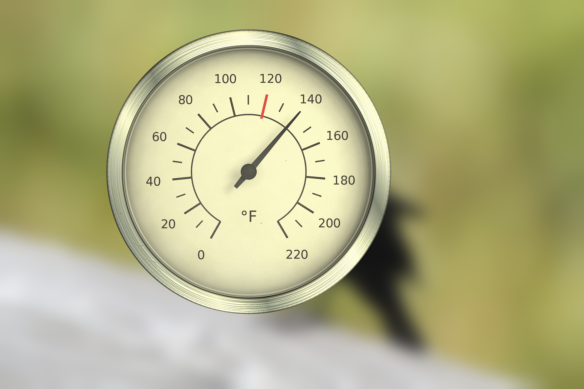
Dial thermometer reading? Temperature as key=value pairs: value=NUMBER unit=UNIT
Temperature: value=140 unit=°F
